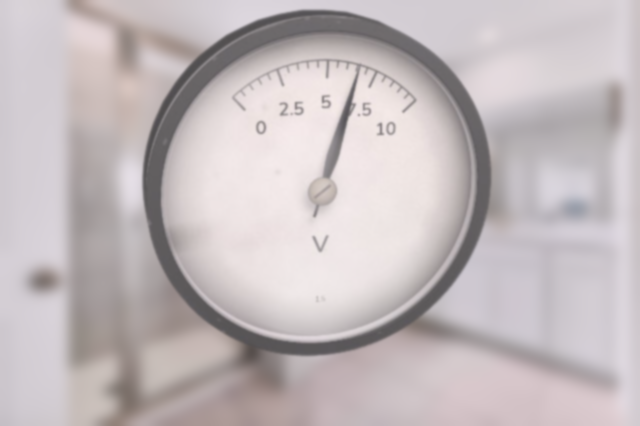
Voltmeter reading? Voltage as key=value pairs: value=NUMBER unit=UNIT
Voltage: value=6.5 unit=V
